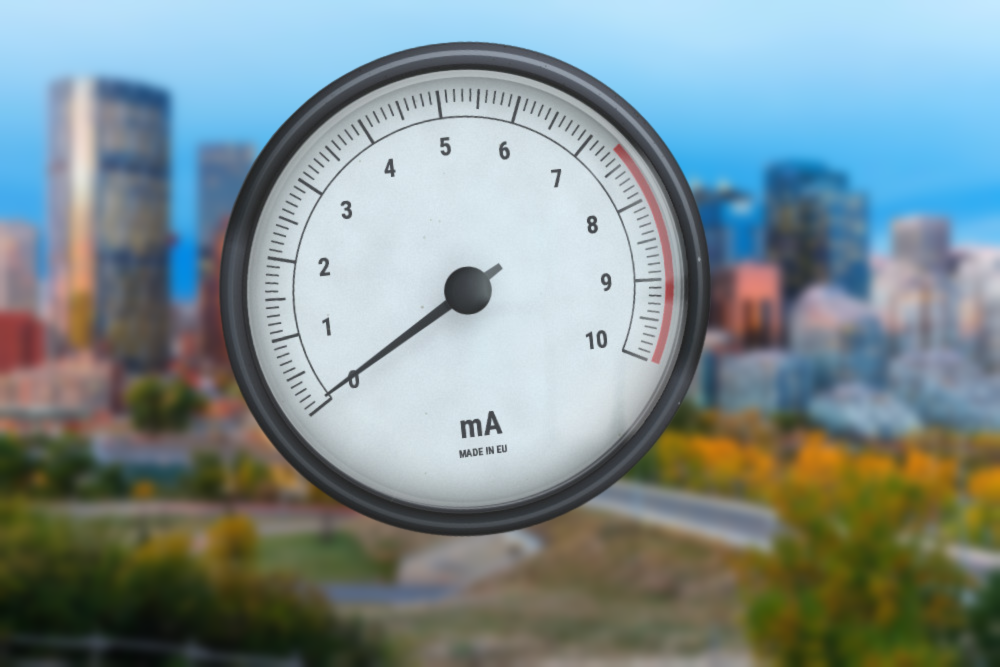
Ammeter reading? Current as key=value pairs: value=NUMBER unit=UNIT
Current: value=0.1 unit=mA
